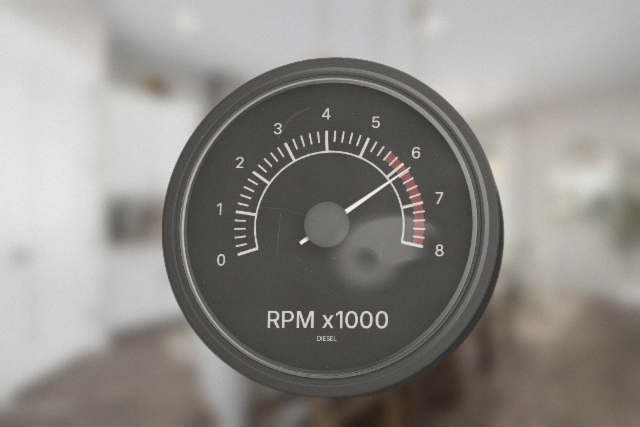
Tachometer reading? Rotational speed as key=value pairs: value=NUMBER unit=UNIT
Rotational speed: value=6200 unit=rpm
